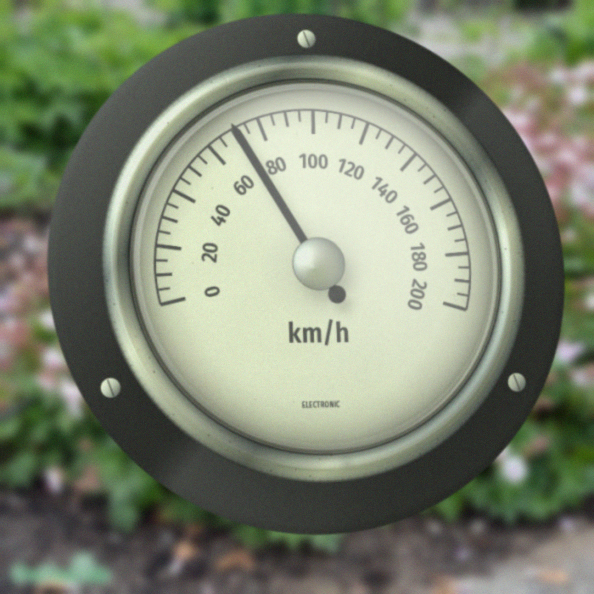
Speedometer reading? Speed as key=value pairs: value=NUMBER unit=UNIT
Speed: value=70 unit=km/h
